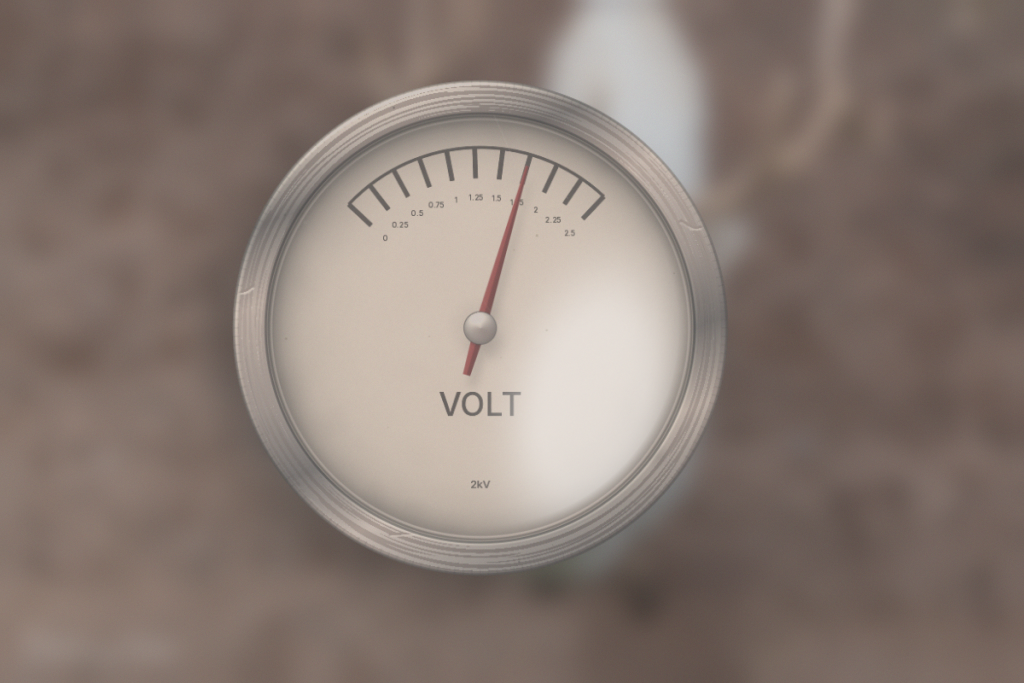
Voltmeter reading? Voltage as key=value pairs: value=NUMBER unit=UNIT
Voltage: value=1.75 unit=V
